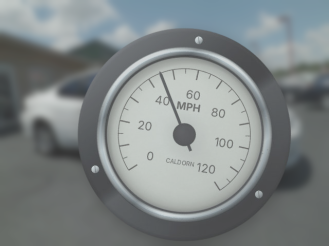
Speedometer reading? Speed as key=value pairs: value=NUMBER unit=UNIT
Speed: value=45 unit=mph
